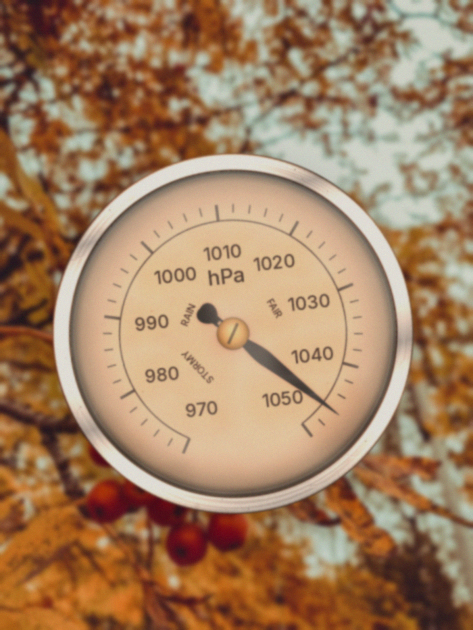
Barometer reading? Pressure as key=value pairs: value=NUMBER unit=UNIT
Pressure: value=1046 unit=hPa
